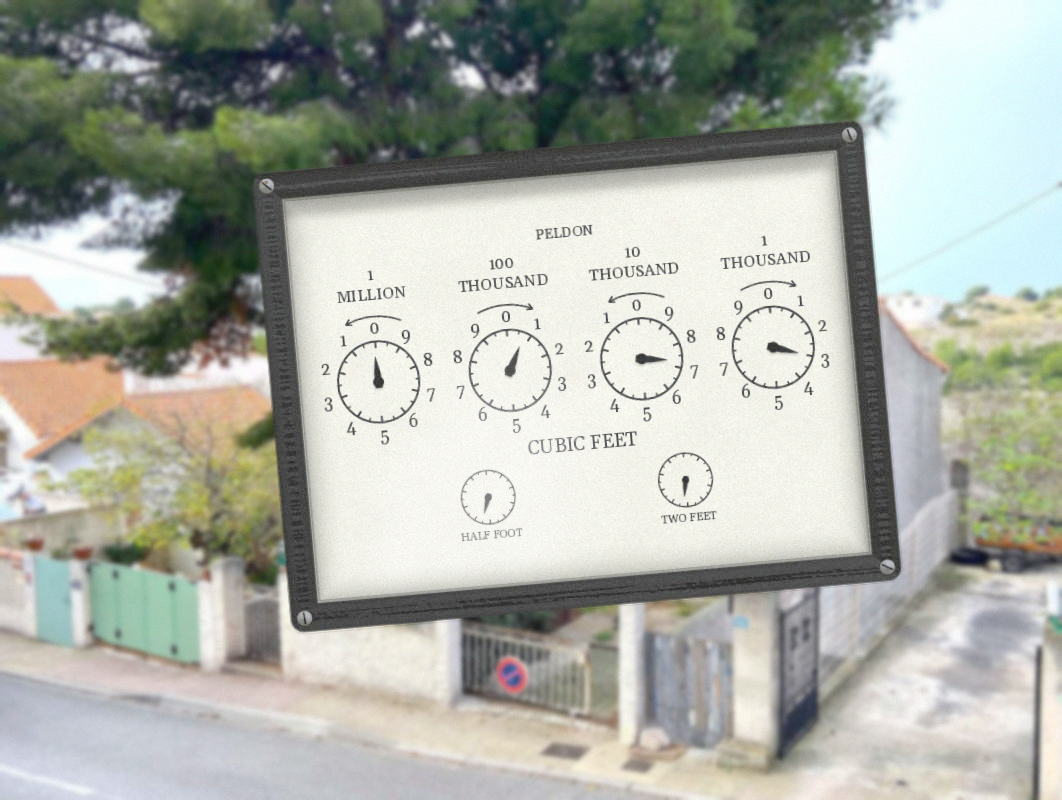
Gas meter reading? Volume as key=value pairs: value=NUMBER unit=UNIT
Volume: value=7300 unit=ft³
